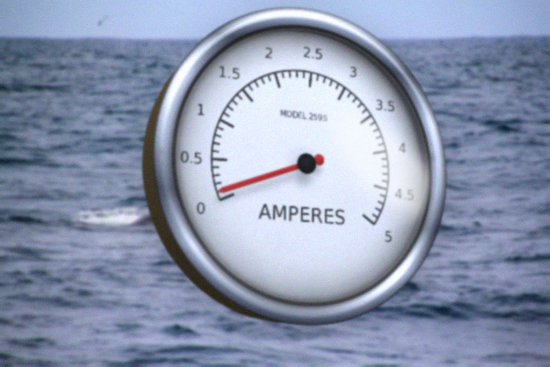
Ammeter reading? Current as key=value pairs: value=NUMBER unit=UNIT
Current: value=0.1 unit=A
